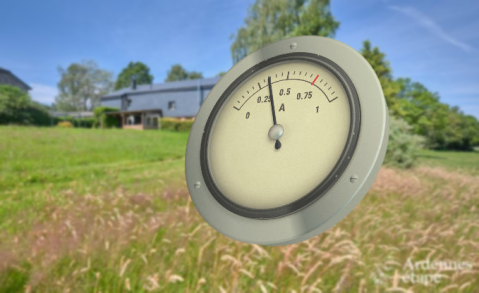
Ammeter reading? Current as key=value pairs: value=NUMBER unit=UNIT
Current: value=0.35 unit=A
